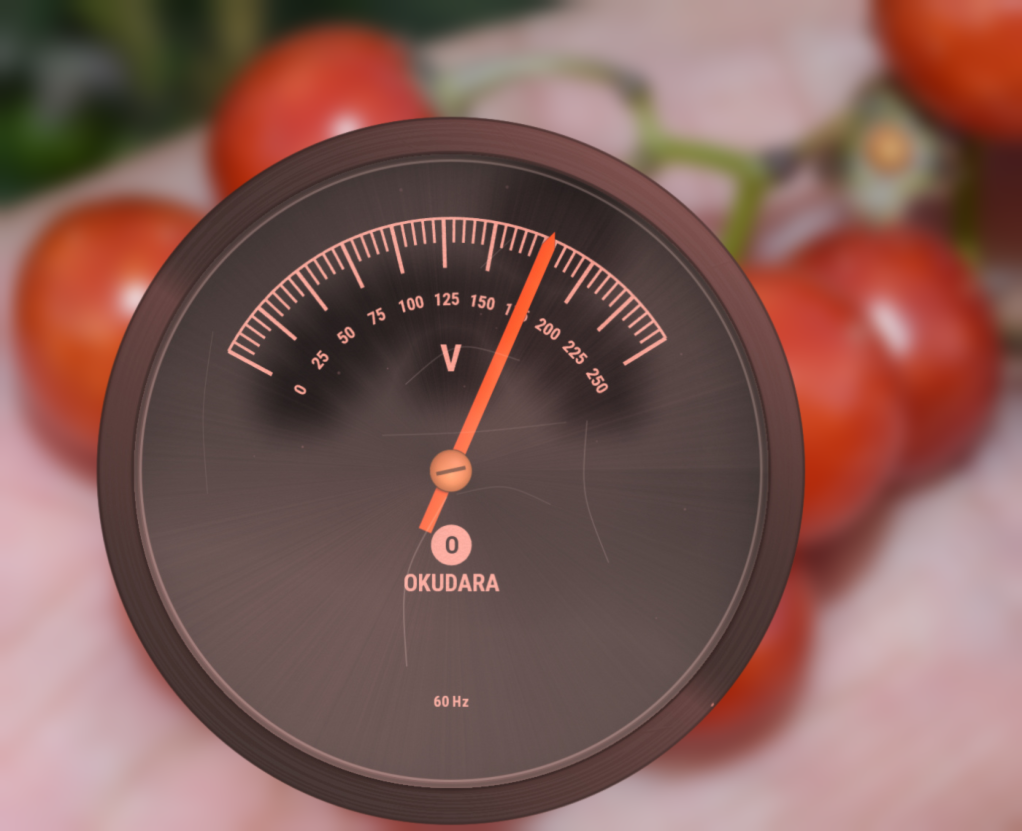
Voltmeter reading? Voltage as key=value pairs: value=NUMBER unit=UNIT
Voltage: value=177.5 unit=V
